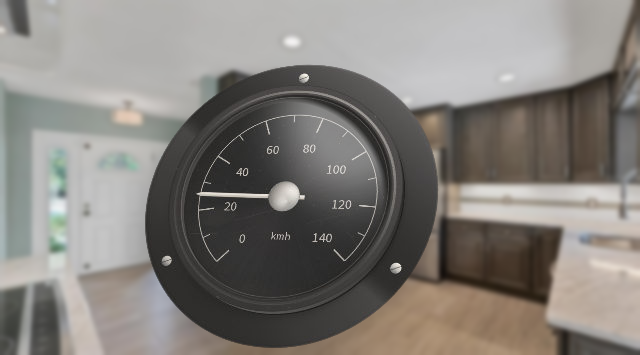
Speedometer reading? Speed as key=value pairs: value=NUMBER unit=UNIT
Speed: value=25 unit=km/h
